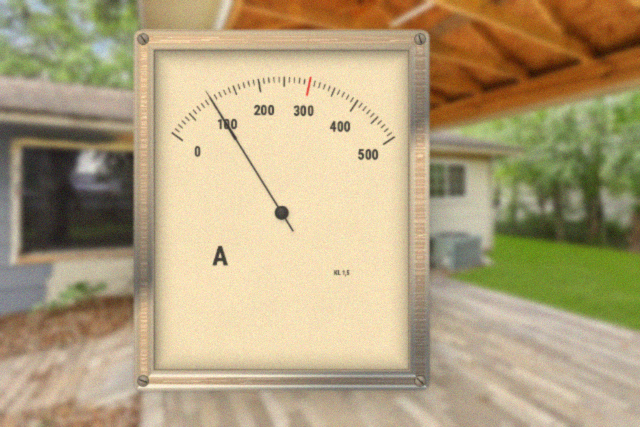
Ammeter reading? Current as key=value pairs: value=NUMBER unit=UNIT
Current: value=100 unit=A
